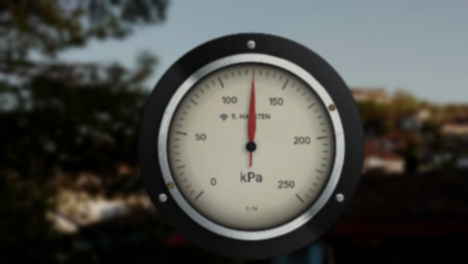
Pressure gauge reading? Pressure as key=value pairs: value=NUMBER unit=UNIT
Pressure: value=125 unit=kPa
